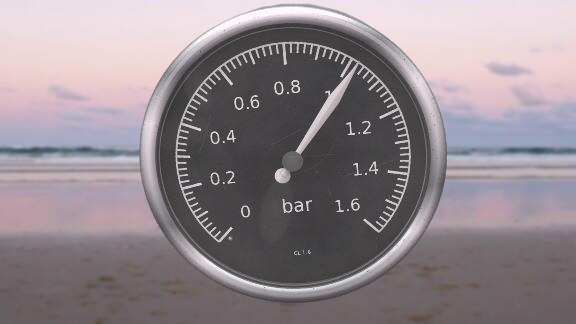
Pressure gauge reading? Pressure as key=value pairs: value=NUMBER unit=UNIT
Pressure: value=1.02 unit=bar
